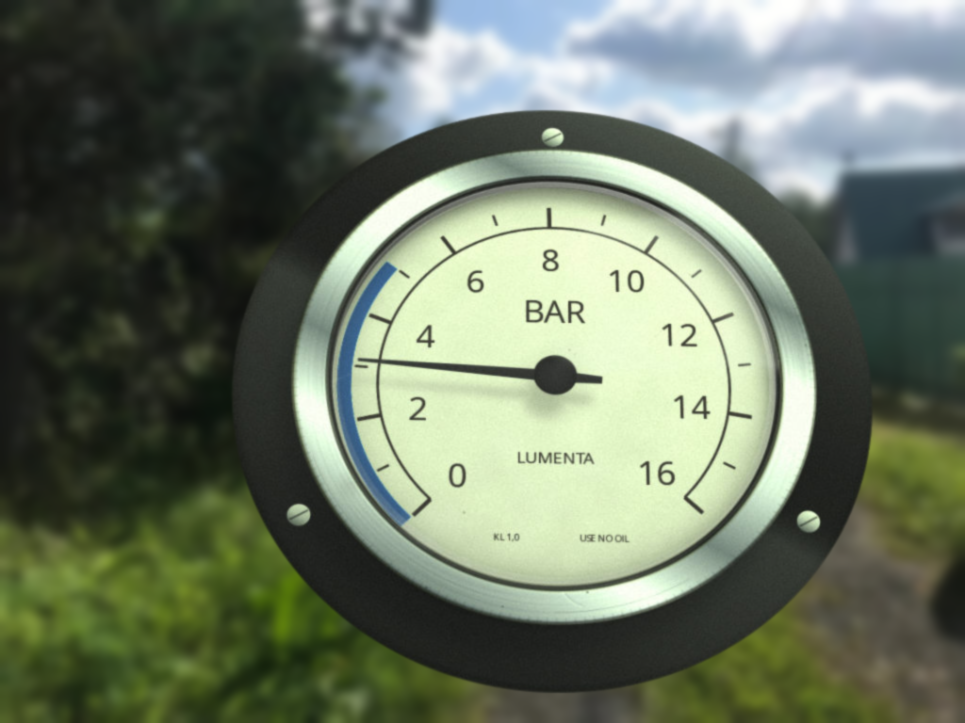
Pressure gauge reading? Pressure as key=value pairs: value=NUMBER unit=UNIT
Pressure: value=3 unit=bar
